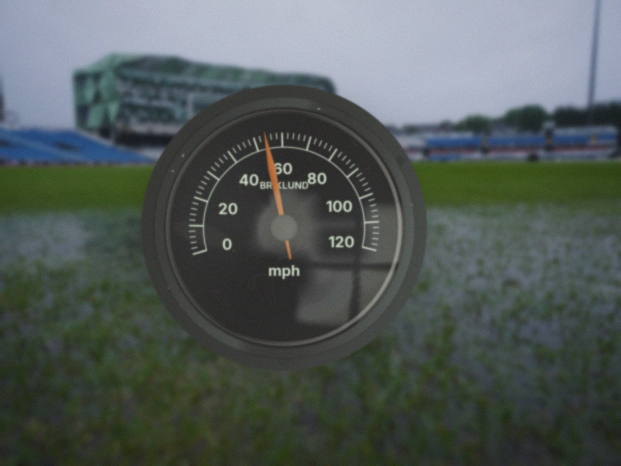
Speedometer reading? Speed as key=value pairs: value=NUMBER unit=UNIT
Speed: value=54 unit=mph
